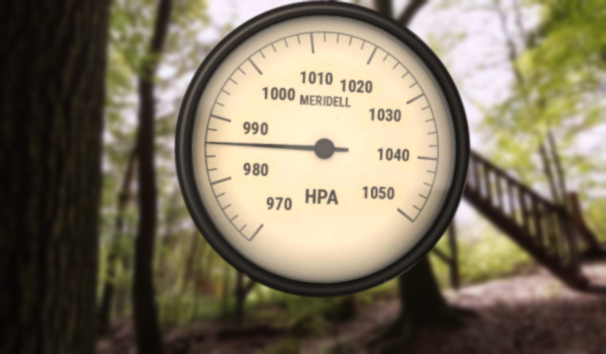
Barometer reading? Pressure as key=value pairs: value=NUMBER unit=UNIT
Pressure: value=986 unit=hPa
